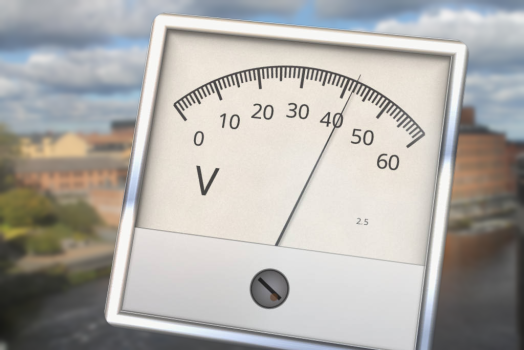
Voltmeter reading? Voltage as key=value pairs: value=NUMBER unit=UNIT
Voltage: value=42 unit=V
